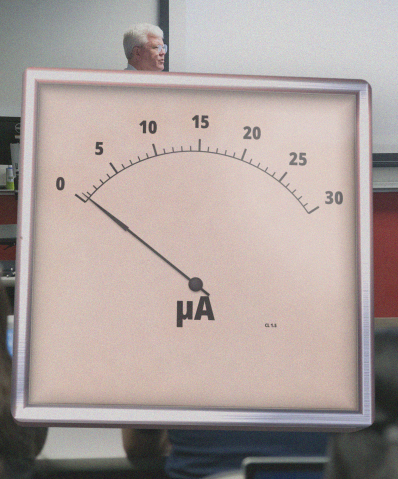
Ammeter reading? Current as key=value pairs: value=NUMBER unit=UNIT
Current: value=0.5 unit=µA
